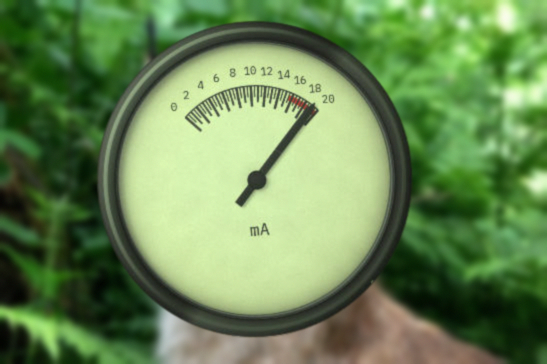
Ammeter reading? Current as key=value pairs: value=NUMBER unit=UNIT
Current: value=19 unit=mA
